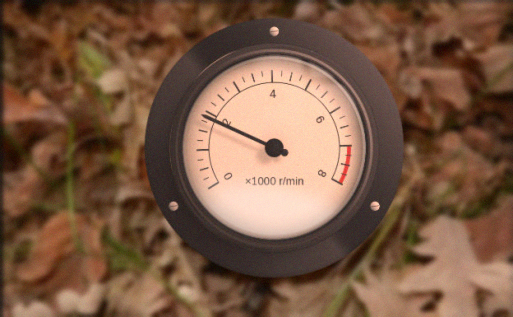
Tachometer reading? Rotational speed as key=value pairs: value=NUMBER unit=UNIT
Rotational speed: value=1875 unit=rpm
